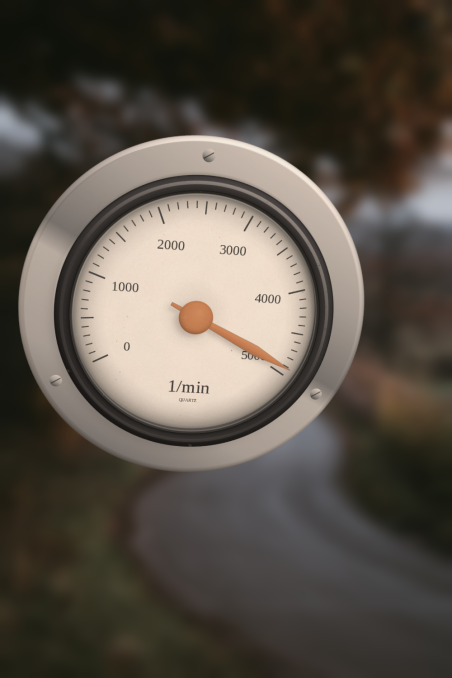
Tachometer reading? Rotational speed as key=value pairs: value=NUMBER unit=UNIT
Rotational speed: value=4900 unit=rpm
